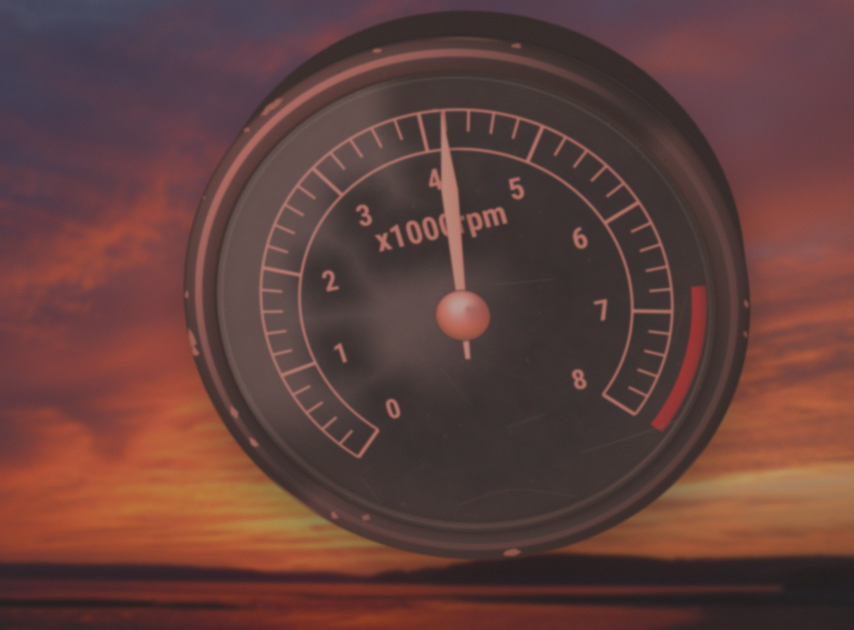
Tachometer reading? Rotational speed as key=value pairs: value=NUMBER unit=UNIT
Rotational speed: value=4200 unit=rpm
